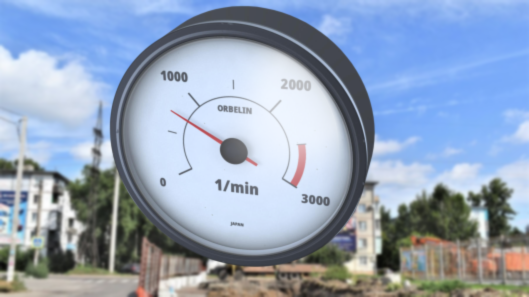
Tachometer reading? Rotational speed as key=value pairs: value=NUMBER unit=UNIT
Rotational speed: value=750 unit=rpm
